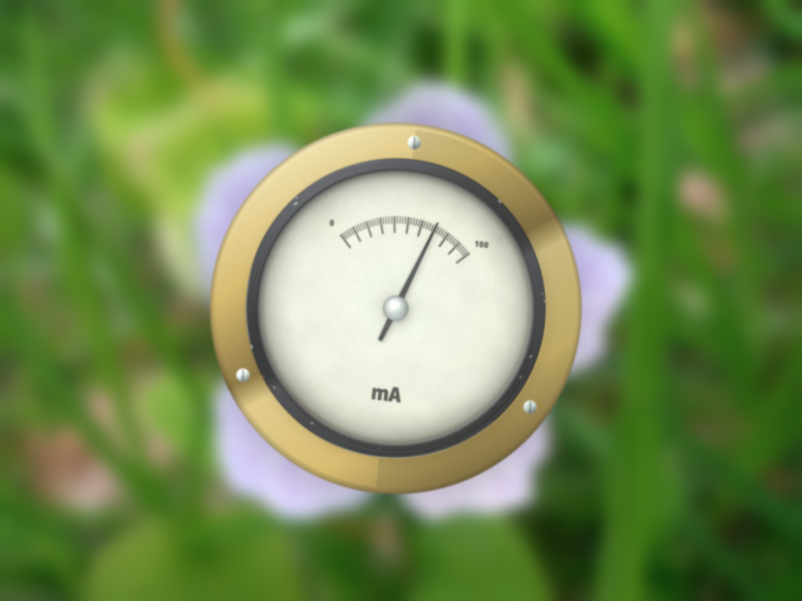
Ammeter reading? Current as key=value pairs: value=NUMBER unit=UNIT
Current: value=70 unit=mA
